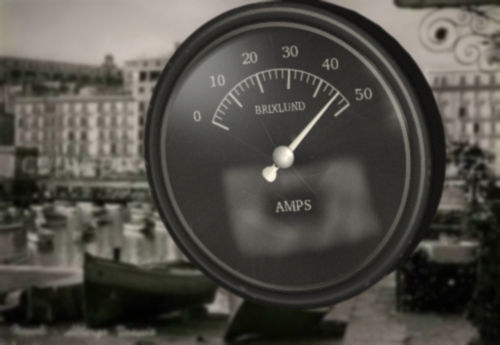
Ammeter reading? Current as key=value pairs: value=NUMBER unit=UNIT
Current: value=46 unit=A
